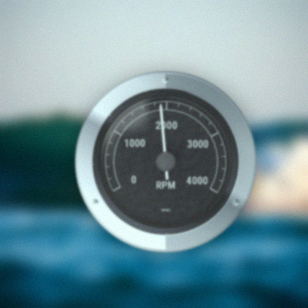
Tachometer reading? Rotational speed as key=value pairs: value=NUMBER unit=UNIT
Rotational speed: value=1900 unit=rpm
